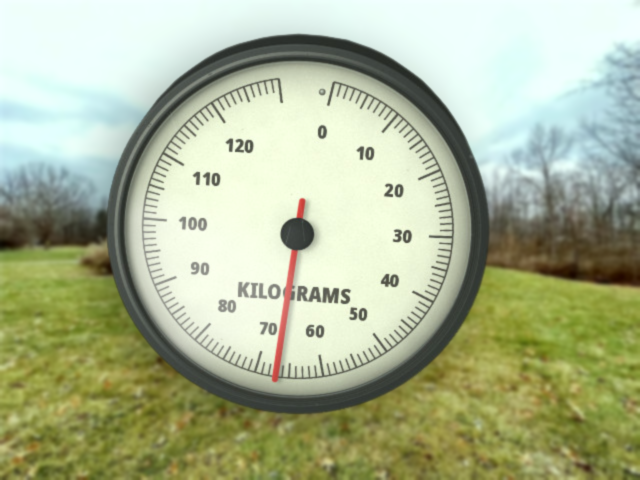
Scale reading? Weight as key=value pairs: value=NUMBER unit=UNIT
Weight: value=67 unit=kg
